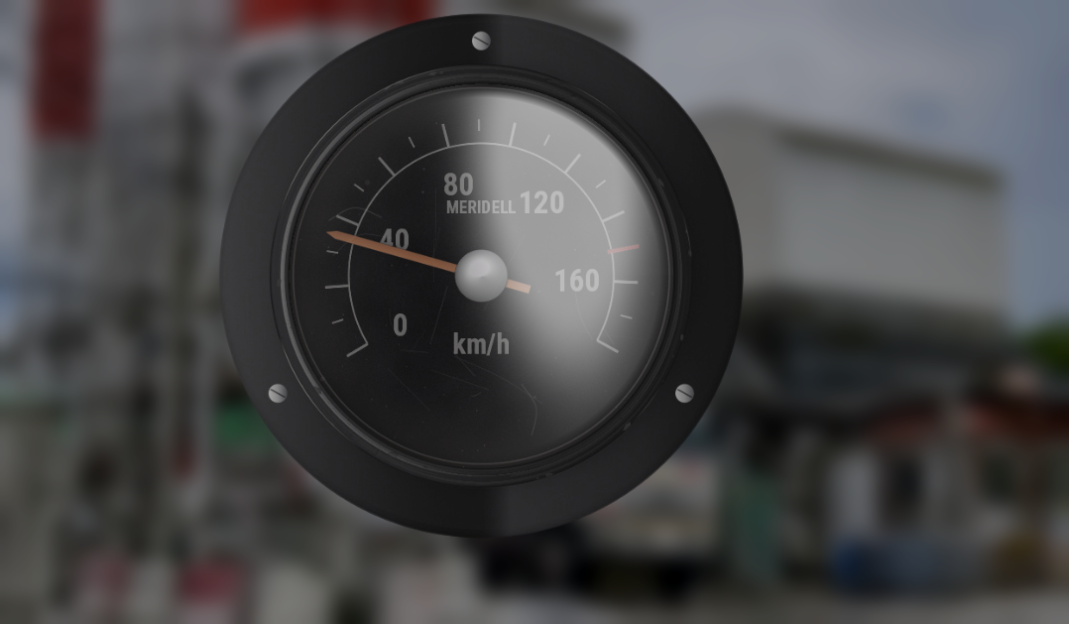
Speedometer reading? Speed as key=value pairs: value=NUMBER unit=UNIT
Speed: value=35 unit=km/h
